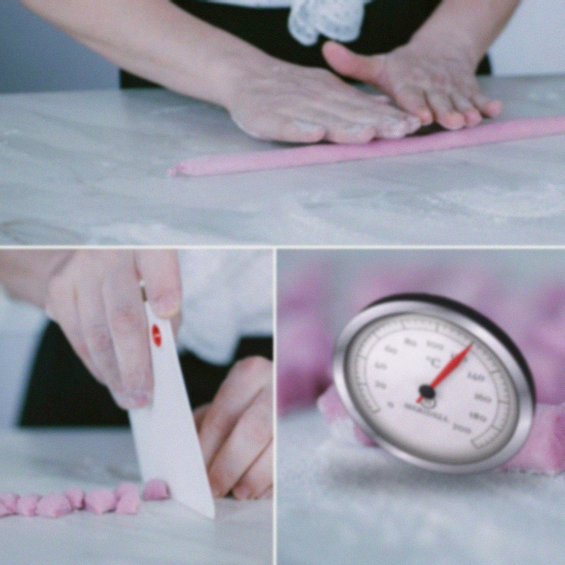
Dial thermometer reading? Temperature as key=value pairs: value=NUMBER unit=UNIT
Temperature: value=120 unit=°C
